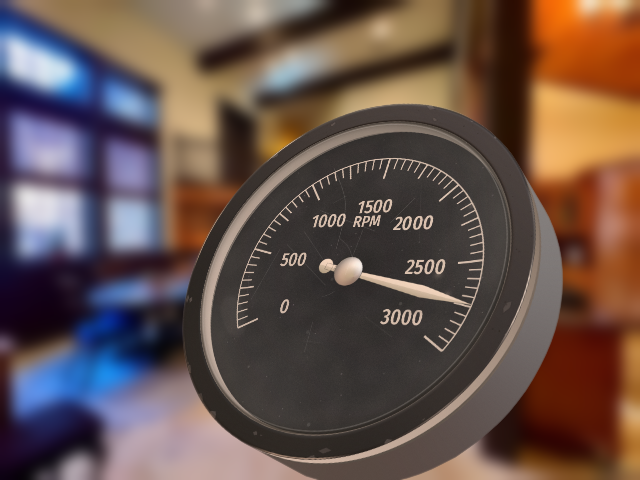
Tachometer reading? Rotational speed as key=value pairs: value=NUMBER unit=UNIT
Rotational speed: value=2750 unit=rpm
